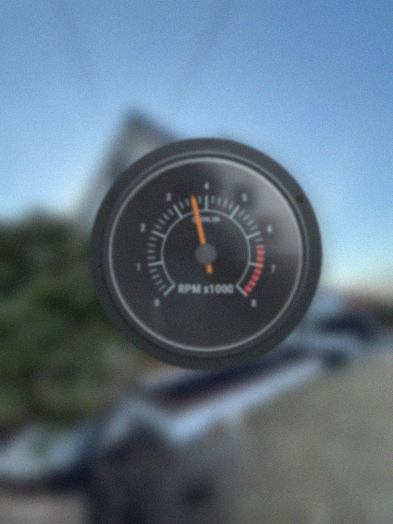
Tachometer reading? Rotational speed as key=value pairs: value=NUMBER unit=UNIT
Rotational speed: value=3600 unit=rpm
